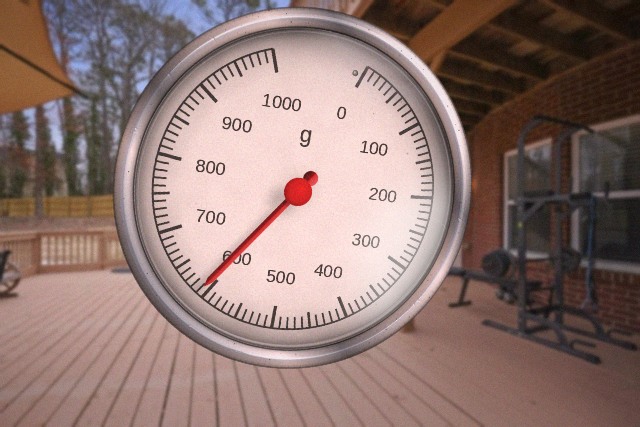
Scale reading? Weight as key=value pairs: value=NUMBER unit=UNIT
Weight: value=610 unit=g
